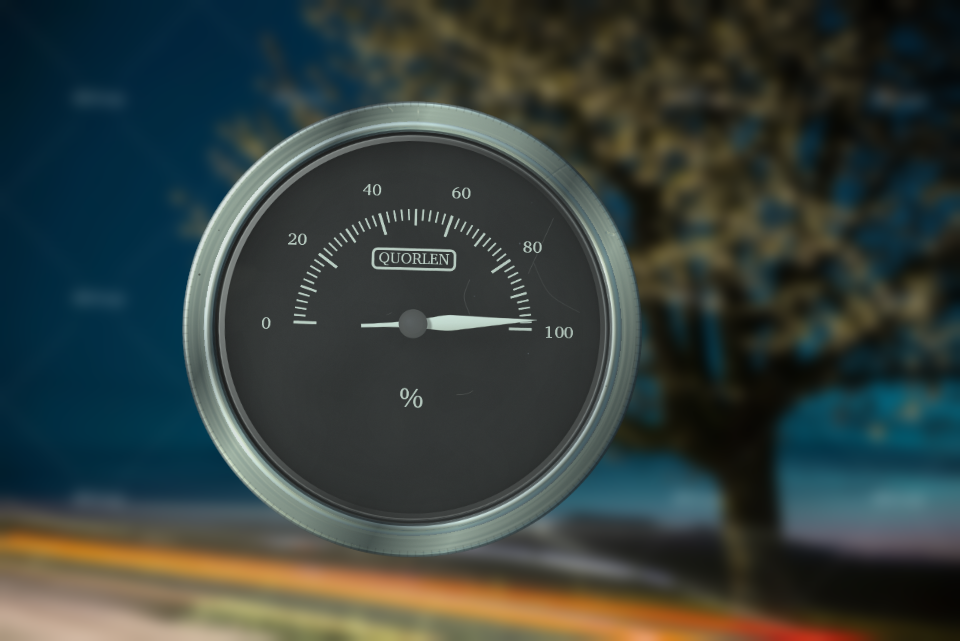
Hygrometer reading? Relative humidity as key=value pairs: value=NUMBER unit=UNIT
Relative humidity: value=98 unit=%
